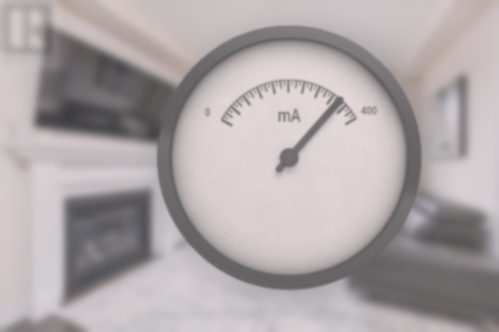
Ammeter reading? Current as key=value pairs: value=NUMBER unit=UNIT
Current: value=340 unit=mA
